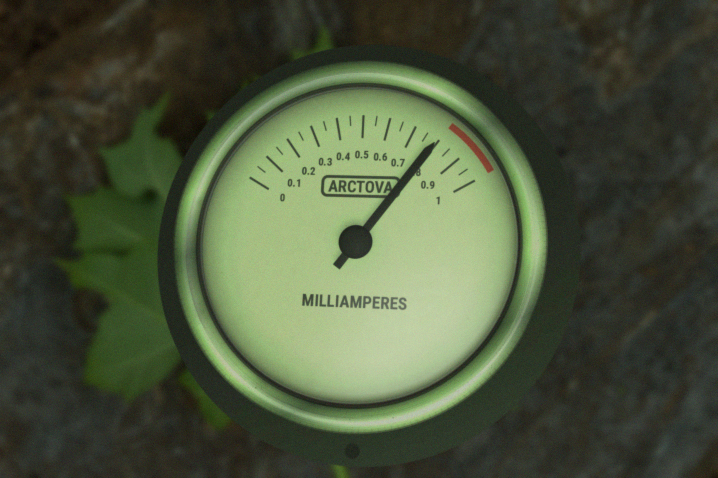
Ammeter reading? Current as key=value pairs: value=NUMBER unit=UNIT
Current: value=0.8 unit=mA
